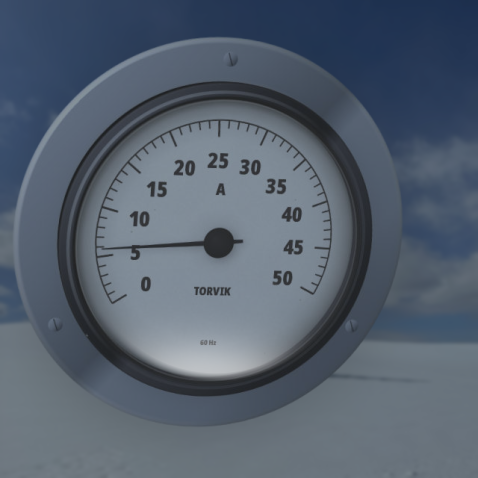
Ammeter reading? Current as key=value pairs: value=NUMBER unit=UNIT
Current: value=6 unit=A
